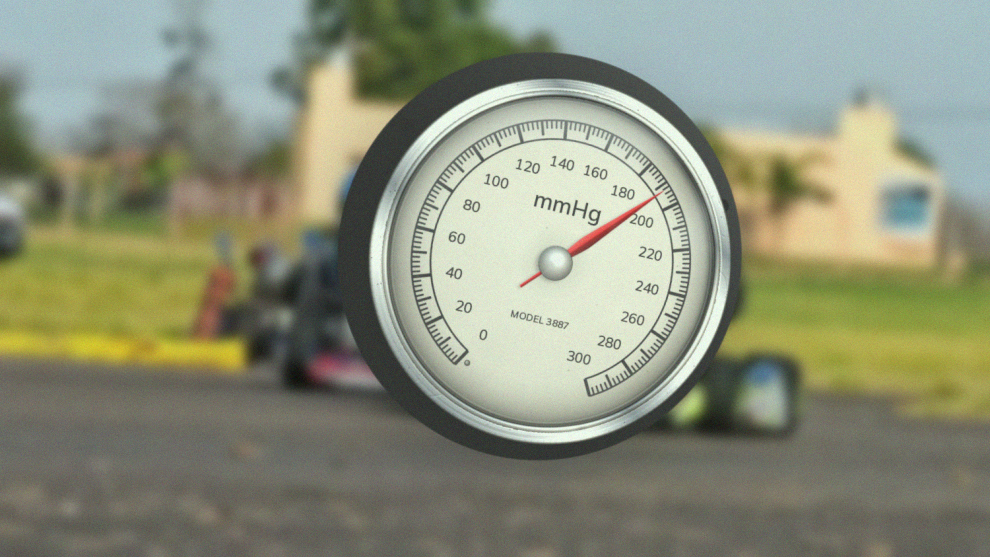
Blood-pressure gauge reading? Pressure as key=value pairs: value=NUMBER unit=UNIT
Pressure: value=192 unit=mmHg
